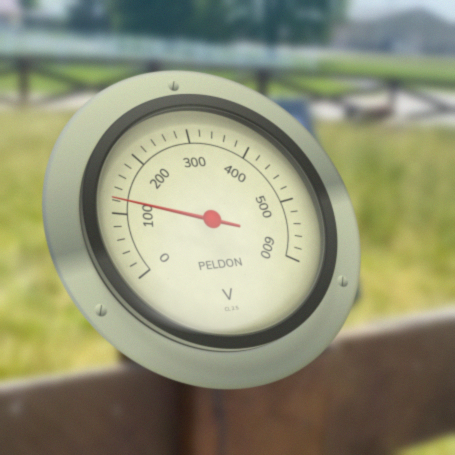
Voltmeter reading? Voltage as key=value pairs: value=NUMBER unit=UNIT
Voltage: value=120 unit=V
